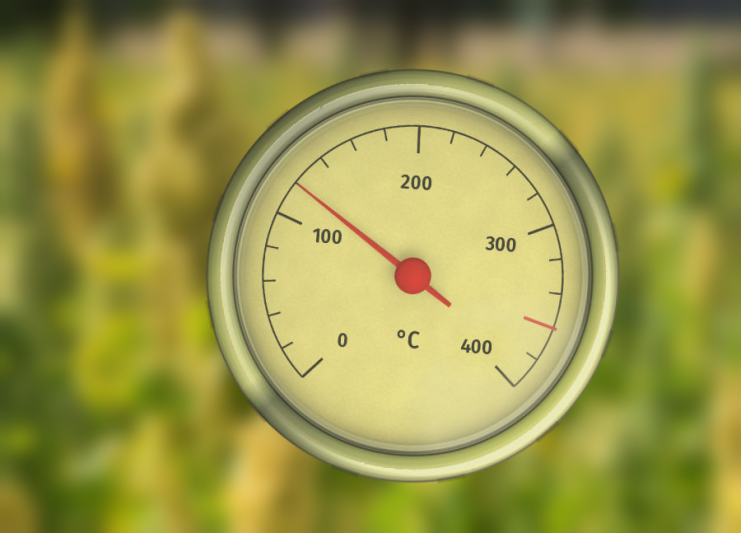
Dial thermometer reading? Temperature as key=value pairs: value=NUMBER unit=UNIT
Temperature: value=120 unit=°C
